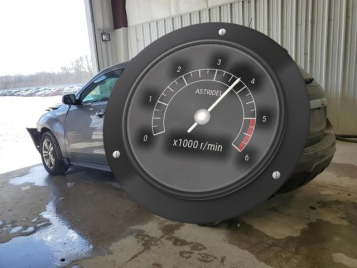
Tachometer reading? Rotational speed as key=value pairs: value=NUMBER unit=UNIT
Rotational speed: value=3750 unit=rpm
